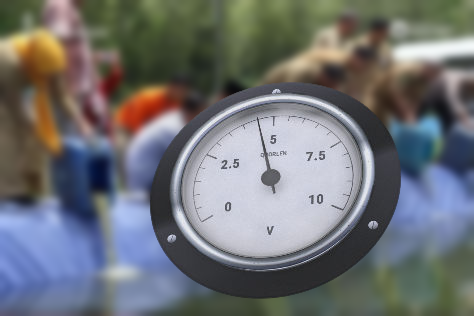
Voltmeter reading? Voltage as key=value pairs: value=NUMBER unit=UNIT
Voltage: value=4.5 unit=V
